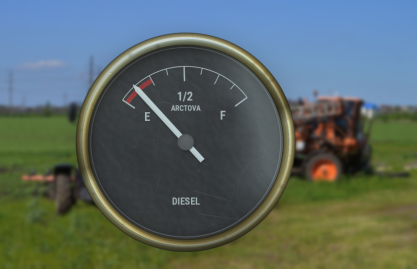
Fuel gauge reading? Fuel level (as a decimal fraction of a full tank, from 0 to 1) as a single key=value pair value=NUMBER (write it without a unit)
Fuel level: value=0.125
